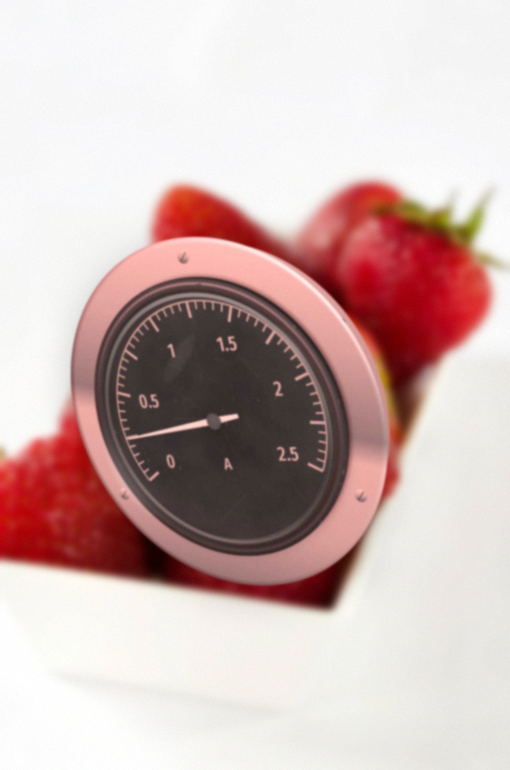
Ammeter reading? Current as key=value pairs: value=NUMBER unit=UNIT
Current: value=0.25 unit=A
